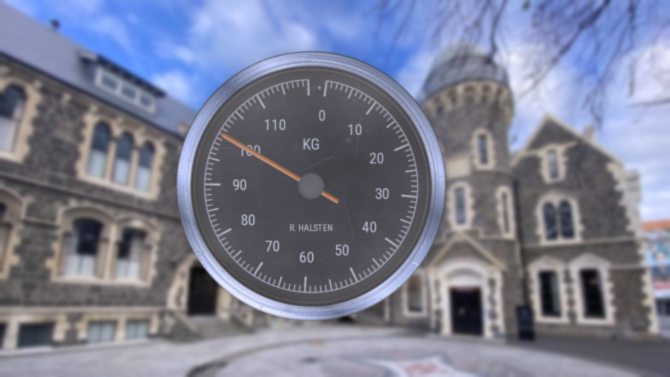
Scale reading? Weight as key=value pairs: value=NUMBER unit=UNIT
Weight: value=100 unit=kg
